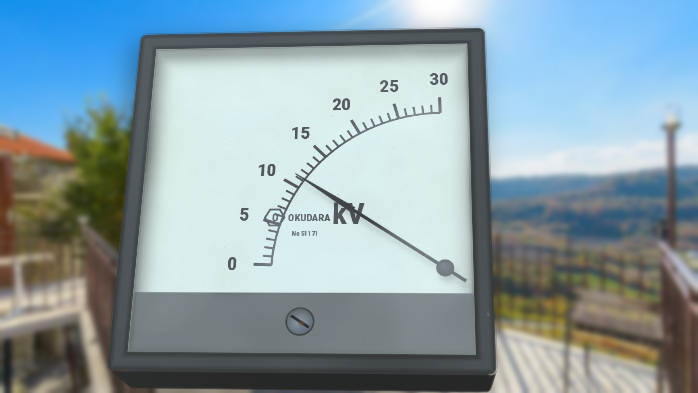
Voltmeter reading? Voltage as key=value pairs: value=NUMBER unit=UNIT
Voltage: value=11 unit=kV
